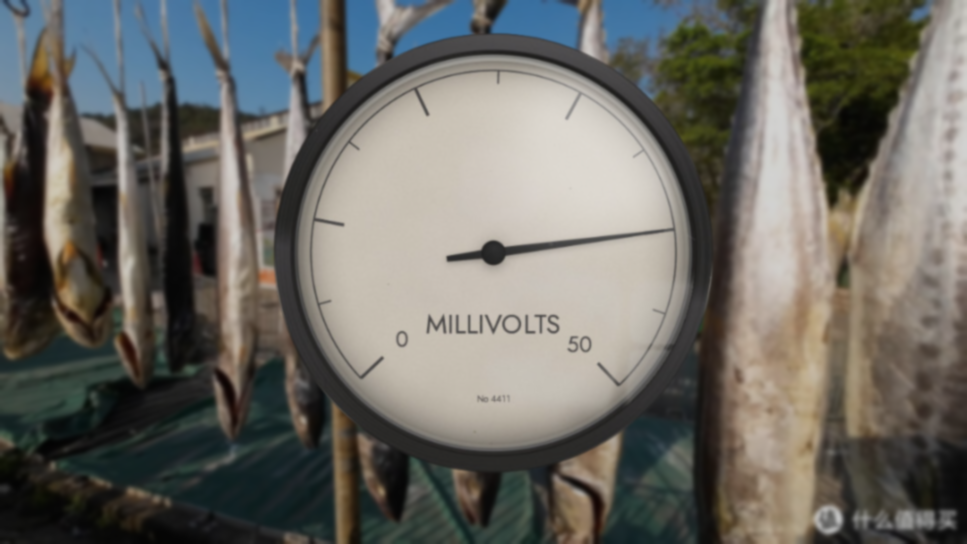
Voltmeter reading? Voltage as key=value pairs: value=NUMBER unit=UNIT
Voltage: value=40 unit=mV
